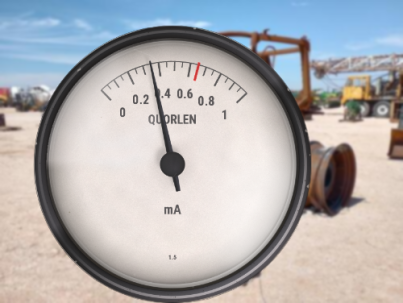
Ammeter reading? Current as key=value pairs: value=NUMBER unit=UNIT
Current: value=0.35 unit=mA
